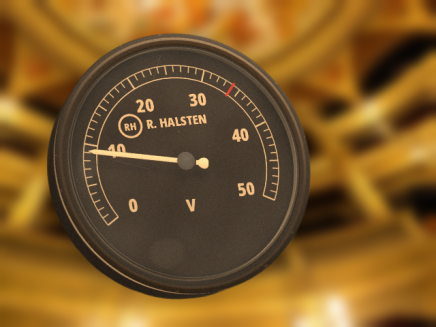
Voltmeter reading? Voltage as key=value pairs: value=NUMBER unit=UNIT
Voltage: value=9 unit=V
